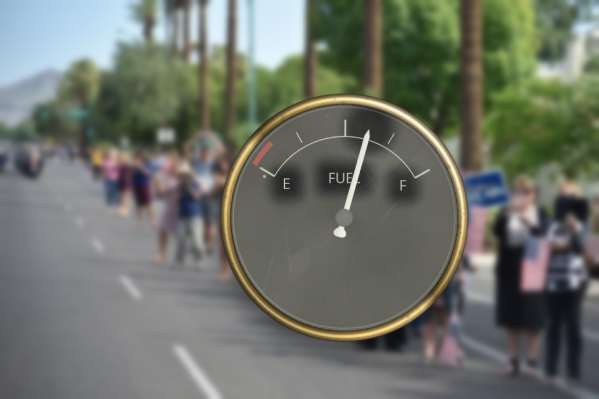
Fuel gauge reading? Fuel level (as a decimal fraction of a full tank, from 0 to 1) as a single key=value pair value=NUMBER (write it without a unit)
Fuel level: value=0.625
